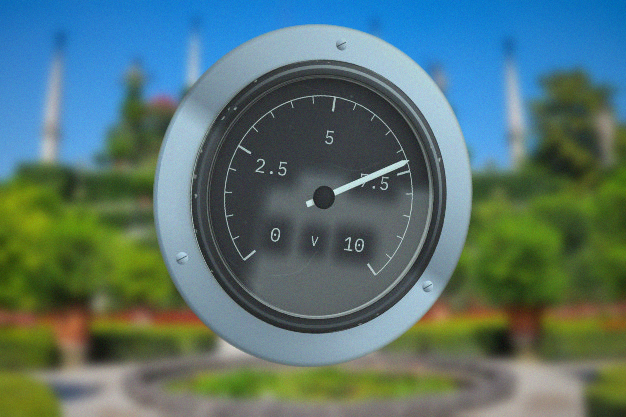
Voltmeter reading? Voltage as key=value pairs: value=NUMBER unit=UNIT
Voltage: value=7.25 unit=V
